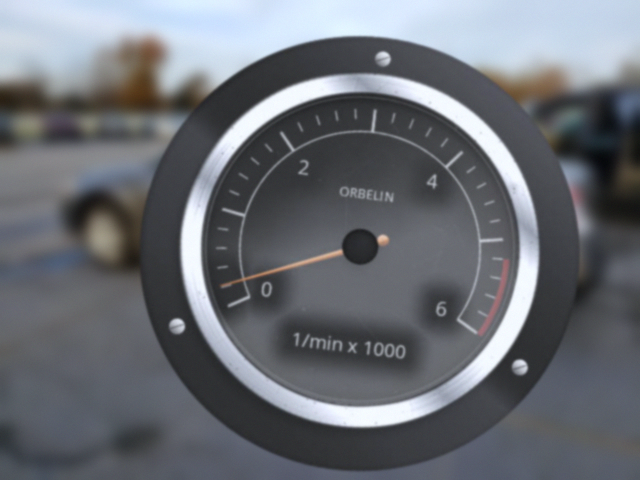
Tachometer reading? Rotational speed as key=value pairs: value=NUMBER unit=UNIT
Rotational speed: value=200 unit=rpm
